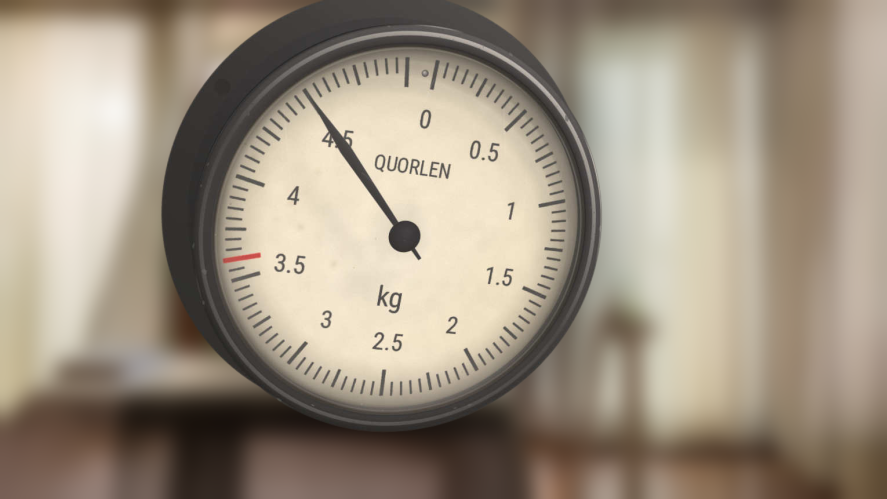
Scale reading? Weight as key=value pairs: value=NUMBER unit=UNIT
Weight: value=4.5 unit=kg
